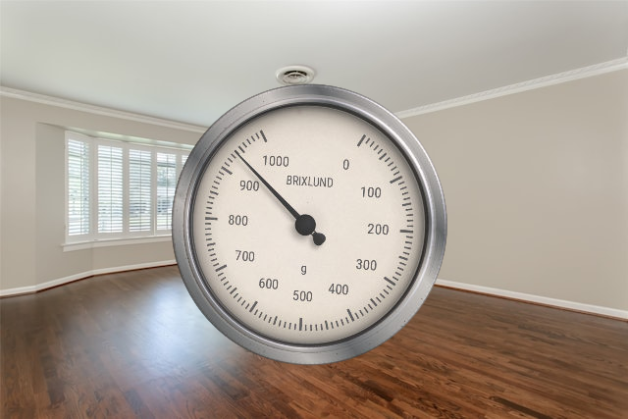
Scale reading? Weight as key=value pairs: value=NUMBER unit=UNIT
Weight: value=940 unit=g
